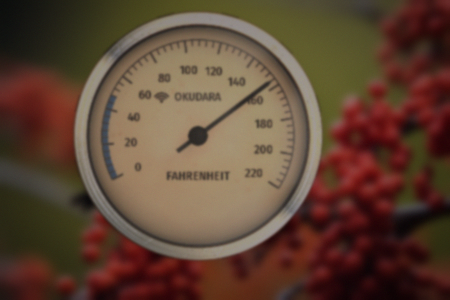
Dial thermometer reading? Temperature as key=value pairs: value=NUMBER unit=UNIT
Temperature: value=156 unit=°F
